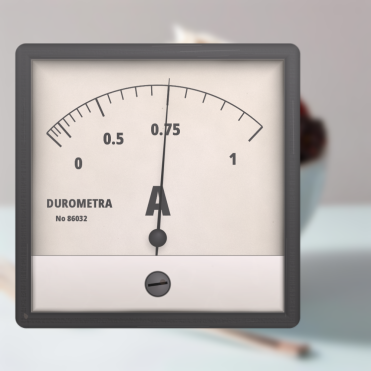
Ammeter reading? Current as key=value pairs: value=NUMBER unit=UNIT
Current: value=0.75 unit=A
